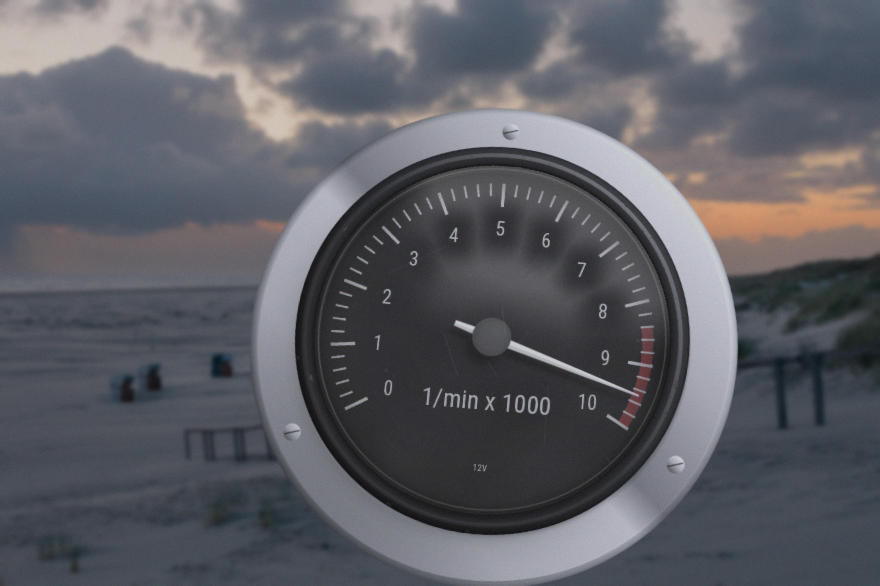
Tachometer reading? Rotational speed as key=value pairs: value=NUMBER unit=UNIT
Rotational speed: value=9500 unit=rpm
